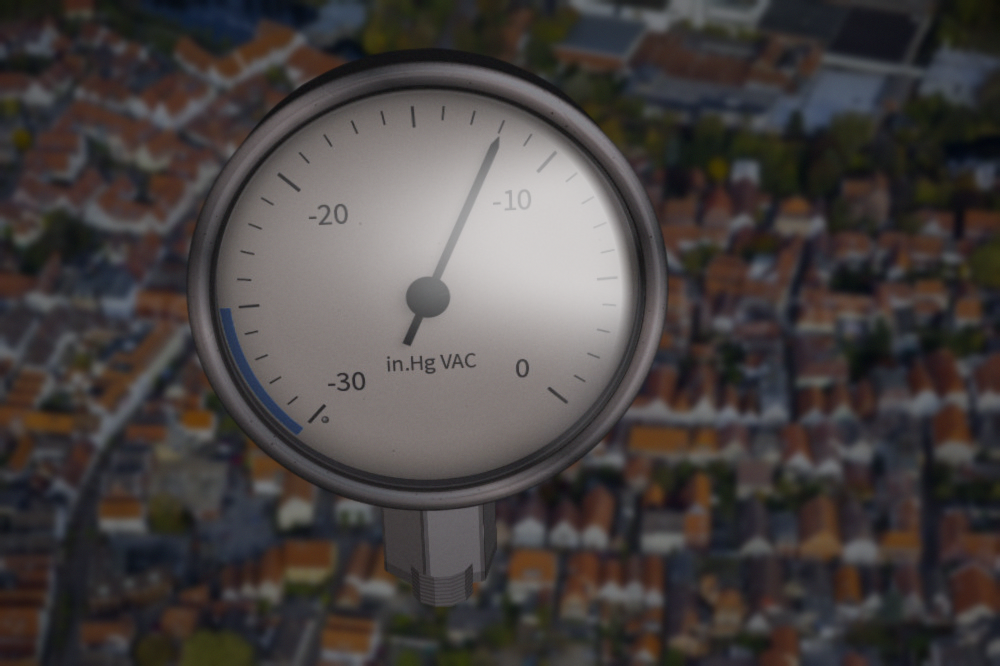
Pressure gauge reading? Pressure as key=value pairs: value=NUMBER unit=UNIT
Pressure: value=-12 unit=inHg
